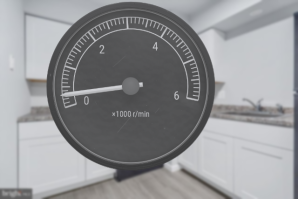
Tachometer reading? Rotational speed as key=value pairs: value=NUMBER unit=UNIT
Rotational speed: value=300 unit=rpm
